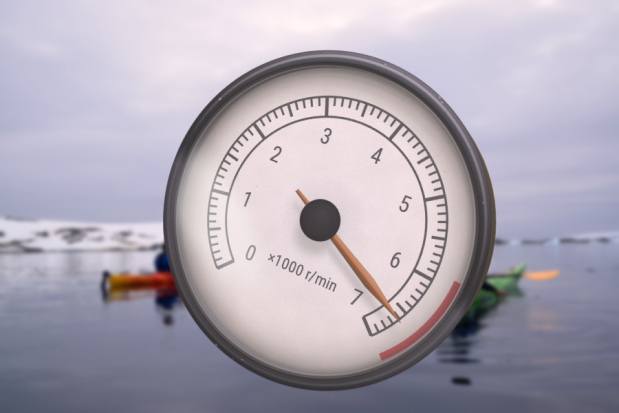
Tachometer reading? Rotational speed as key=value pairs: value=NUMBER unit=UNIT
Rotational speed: value=6600 unit=rpm
